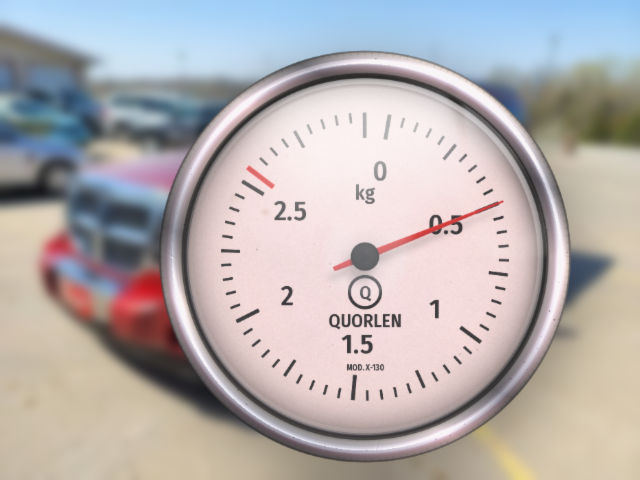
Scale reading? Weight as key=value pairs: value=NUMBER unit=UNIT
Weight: value=0.5 unit=kg
